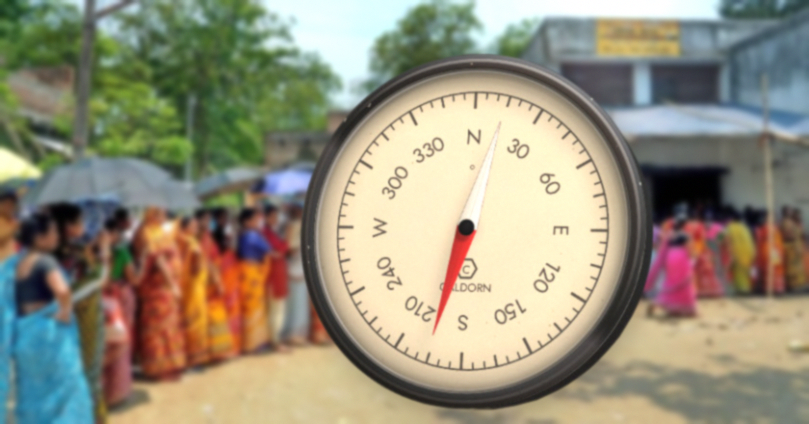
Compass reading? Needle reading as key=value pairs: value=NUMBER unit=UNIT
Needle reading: value=195 unit=°
